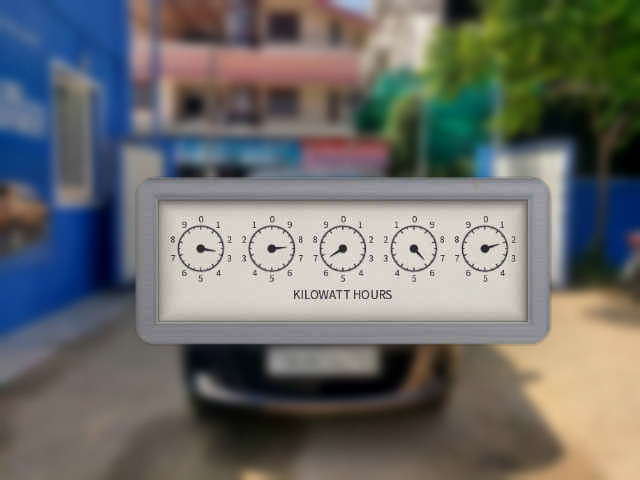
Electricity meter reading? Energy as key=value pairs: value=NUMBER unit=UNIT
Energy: value=27662 unit=kWh
